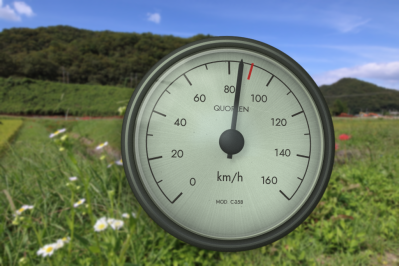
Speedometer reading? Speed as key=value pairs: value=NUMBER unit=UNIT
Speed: value=85 unit=km/h
